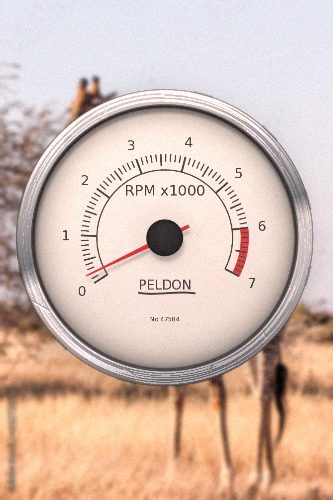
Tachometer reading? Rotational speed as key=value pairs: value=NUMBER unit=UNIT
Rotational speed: value=200 unit=rpm
